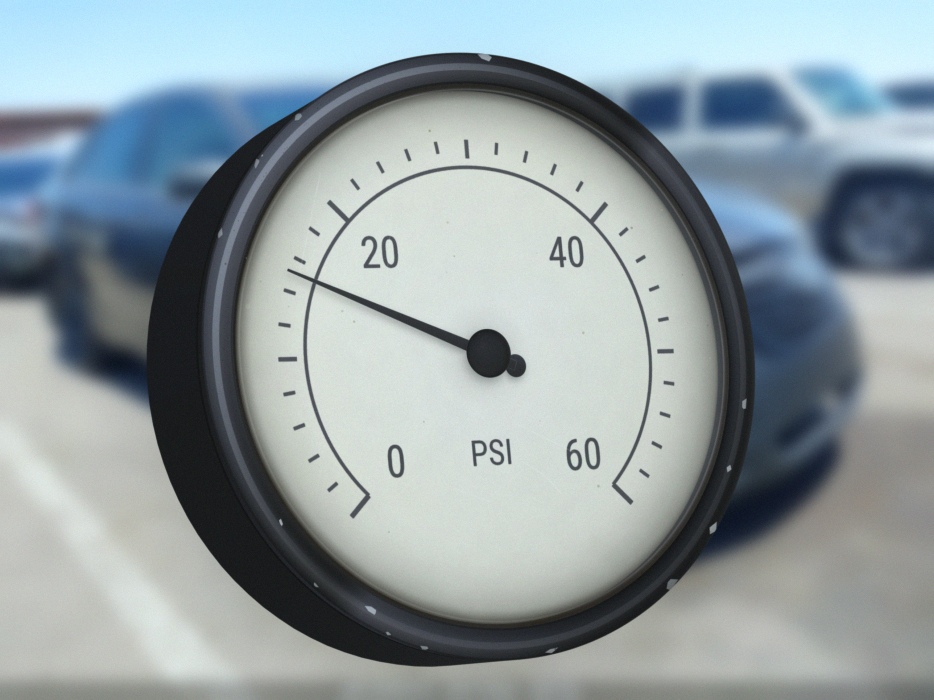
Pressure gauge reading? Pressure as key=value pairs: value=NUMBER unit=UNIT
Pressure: value=15 unit=psi
